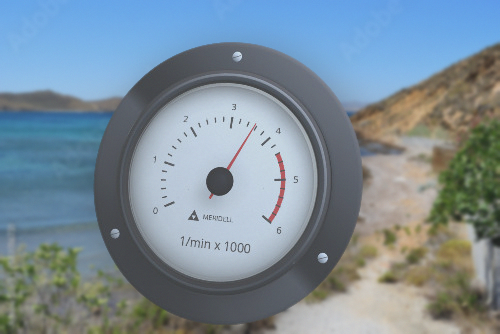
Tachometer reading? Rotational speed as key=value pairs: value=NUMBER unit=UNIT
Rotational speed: value=3600 unit=rpm
